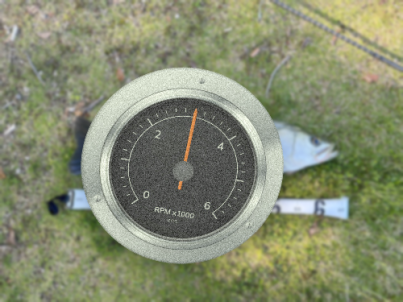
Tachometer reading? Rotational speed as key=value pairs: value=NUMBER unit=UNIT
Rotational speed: value=3000 unit=rpm
